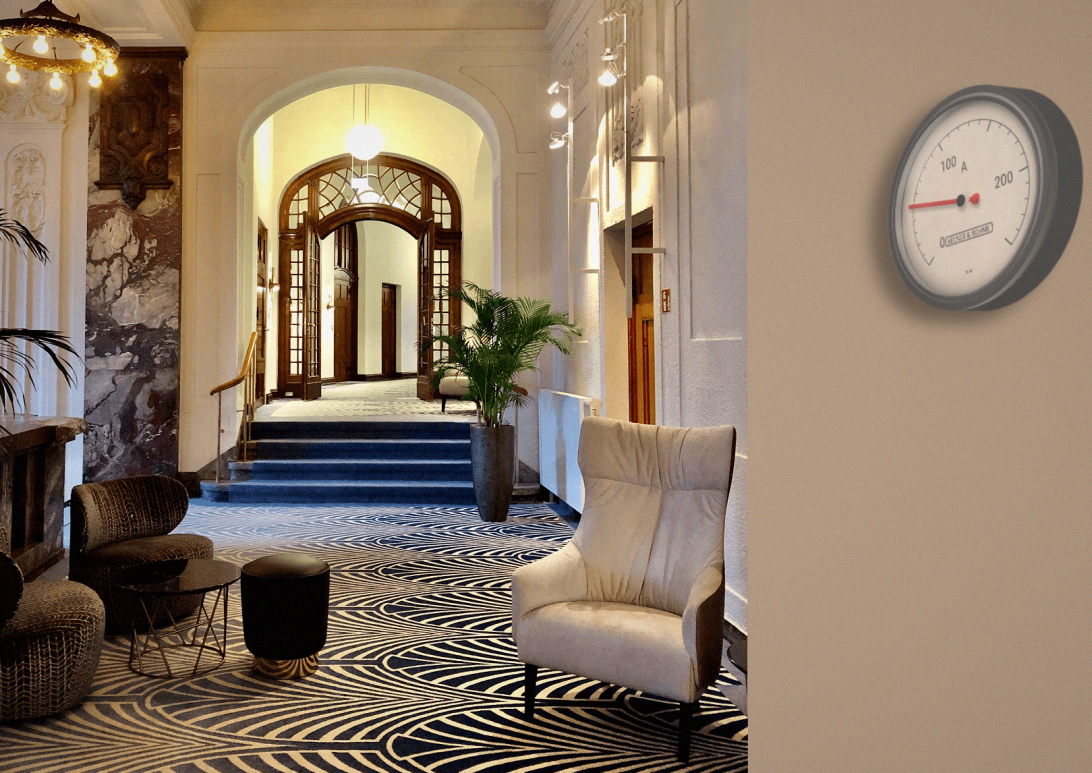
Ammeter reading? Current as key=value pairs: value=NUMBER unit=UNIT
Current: value=50 unit=A
